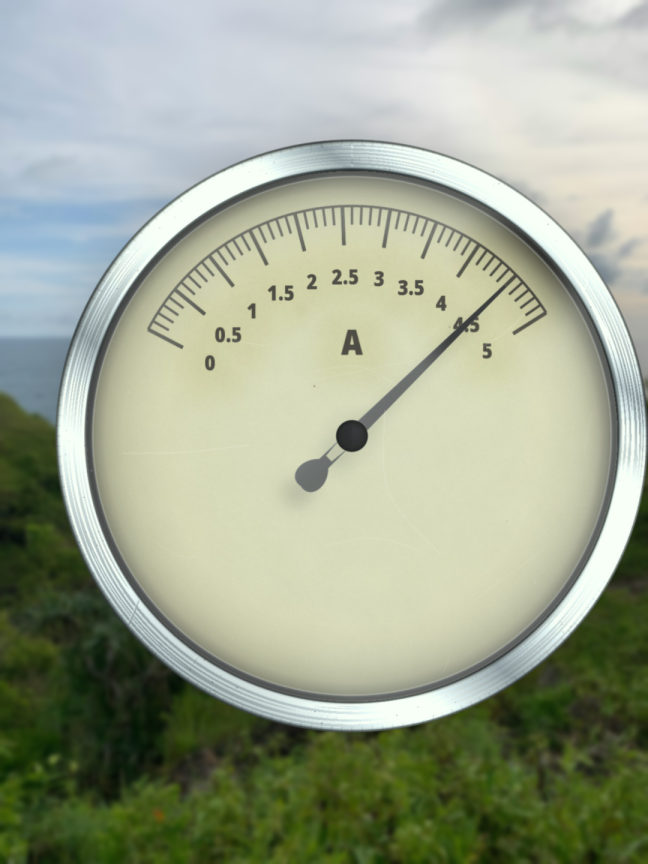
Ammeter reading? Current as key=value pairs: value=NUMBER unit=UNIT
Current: value=4.5 unit=A
